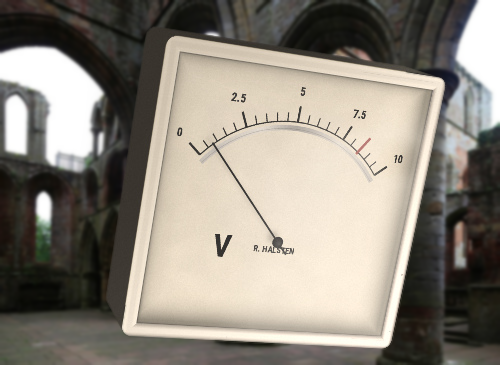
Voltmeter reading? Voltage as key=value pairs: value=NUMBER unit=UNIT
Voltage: value=0.75 unit=V
